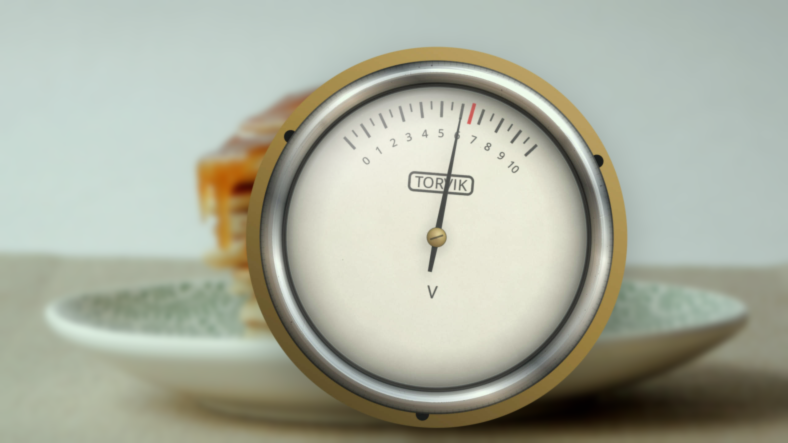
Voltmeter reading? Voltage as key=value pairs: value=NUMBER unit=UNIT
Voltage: value=6 unit=V
